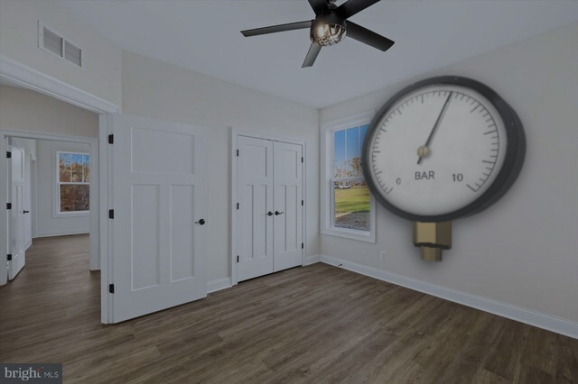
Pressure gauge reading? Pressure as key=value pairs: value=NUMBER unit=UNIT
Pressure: value=6 unit=bar
